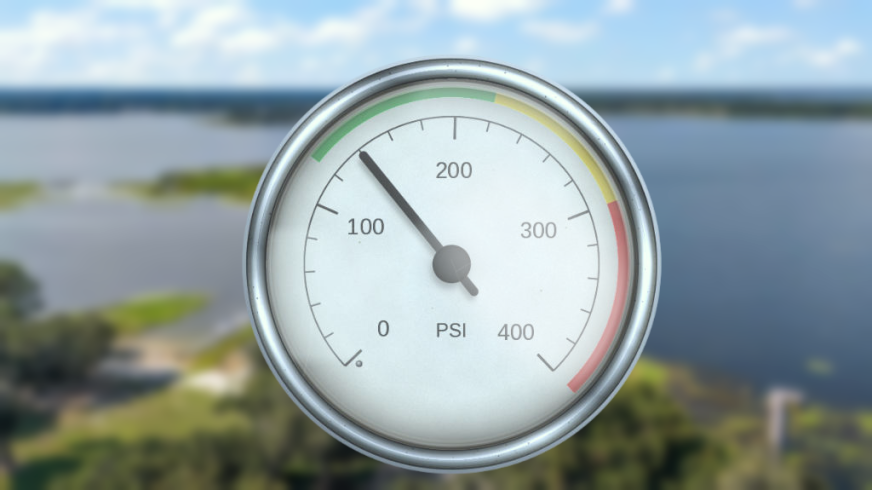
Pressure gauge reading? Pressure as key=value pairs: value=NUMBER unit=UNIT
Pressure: value=140 unit=psi
